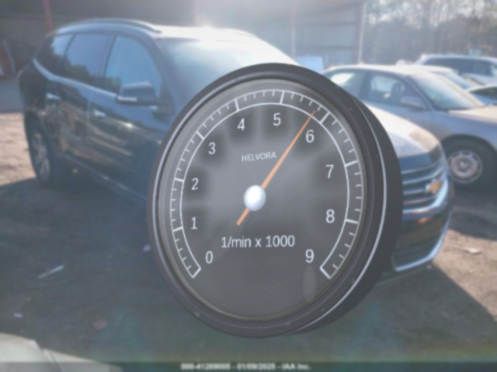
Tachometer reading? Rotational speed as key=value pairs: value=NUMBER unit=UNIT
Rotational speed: value=5800 unit=rpm
